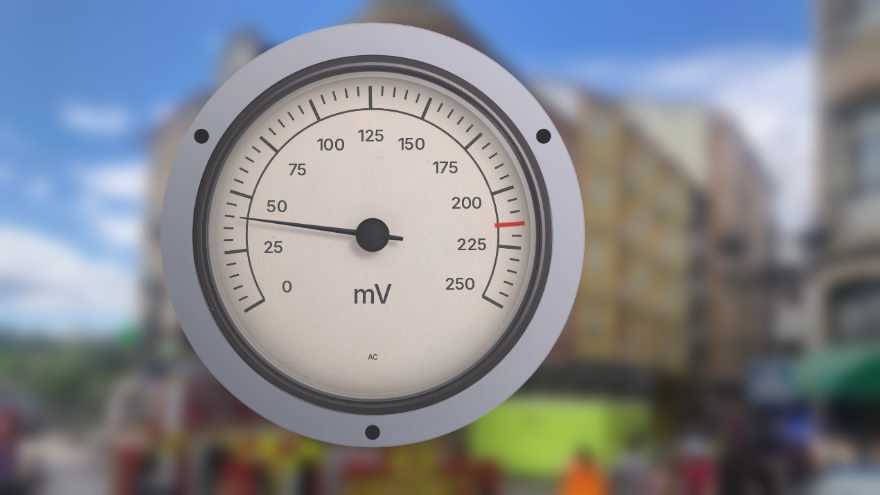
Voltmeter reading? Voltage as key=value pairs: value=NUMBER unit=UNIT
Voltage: value=40 unit=mV
